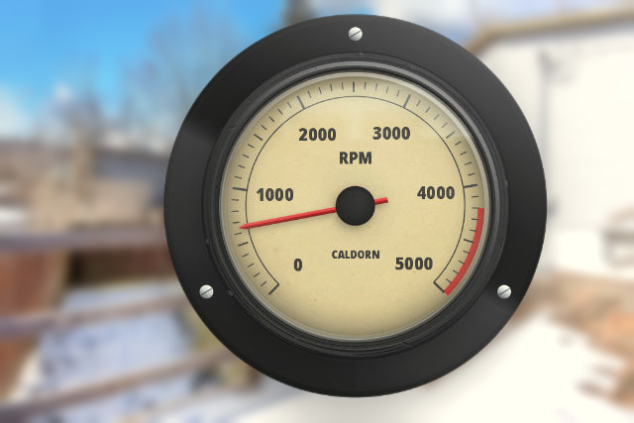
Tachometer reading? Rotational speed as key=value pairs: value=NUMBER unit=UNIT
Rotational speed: value=650 unit=rpm
